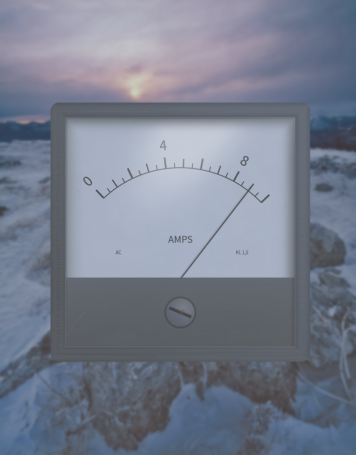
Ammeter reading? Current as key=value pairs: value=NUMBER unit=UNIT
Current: value=9 unit=A
